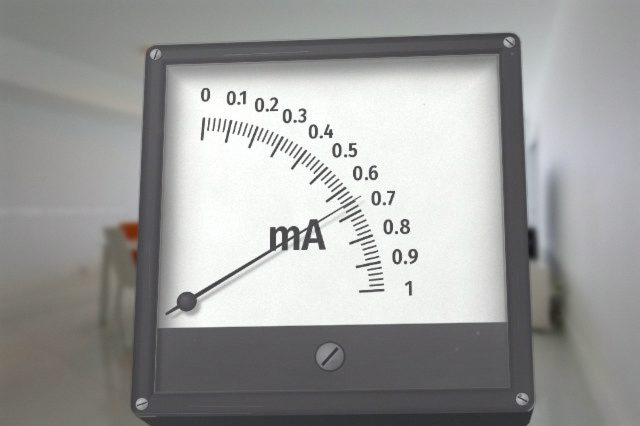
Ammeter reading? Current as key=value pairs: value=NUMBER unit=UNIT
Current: value=0.66 unit=mA
